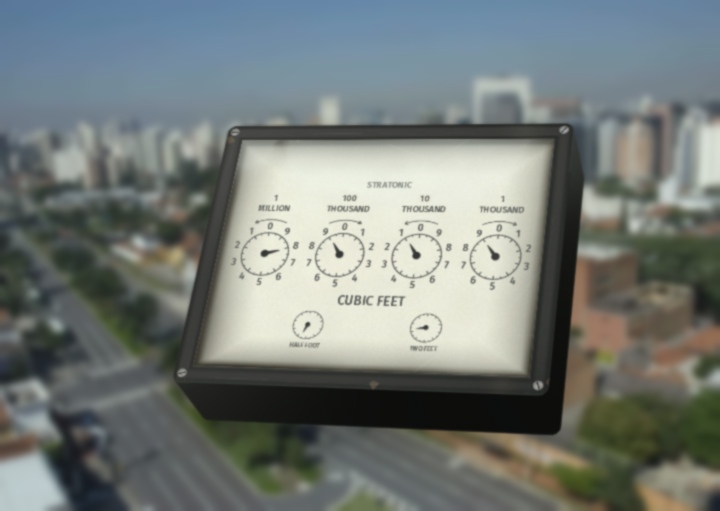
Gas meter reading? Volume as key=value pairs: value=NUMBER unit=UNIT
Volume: value=790900 unit=ft³
